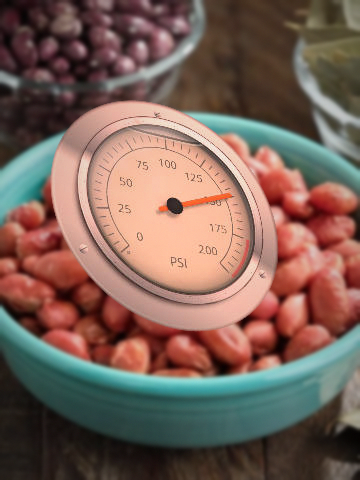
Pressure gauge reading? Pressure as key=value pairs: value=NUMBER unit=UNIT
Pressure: value=150 unit=psi
